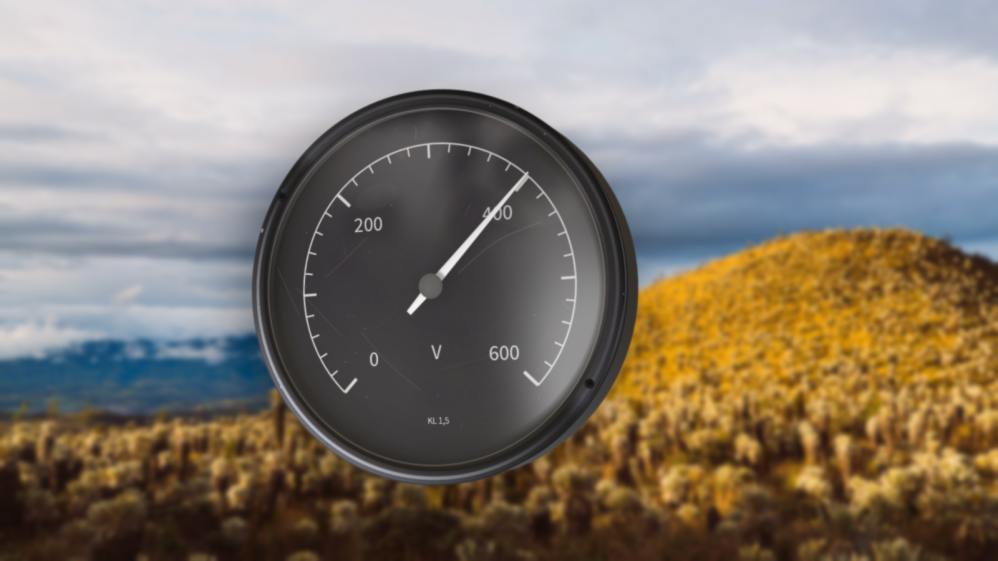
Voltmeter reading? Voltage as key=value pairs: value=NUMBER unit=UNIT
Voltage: value=400 unit=V
